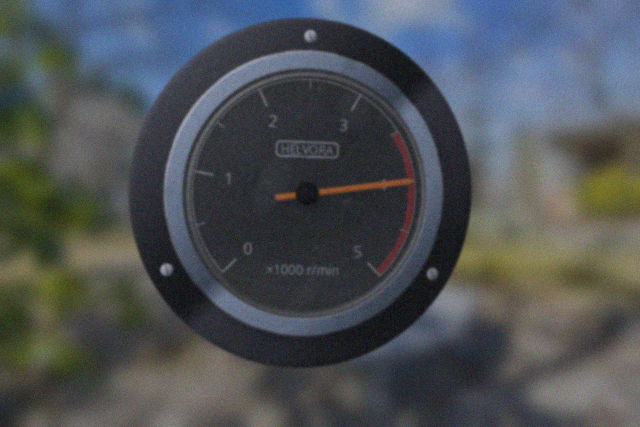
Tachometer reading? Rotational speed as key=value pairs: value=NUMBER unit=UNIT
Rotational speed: value=4000 unit=rpm
